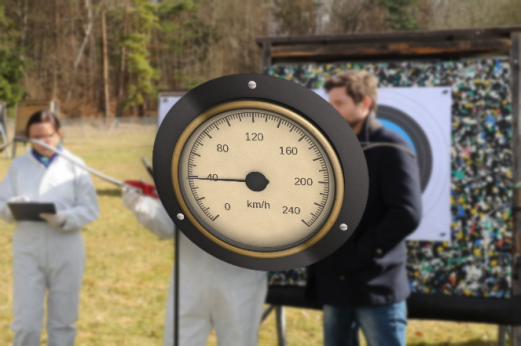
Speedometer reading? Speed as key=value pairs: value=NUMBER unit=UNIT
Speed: value=40 unit=km/h
